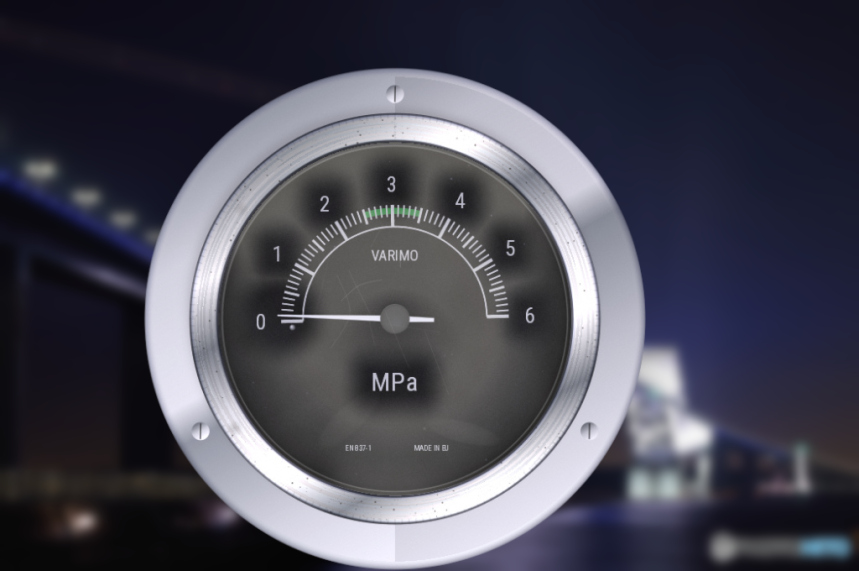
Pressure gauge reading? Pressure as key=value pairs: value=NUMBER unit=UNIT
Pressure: value=0.1 unit=MPa
